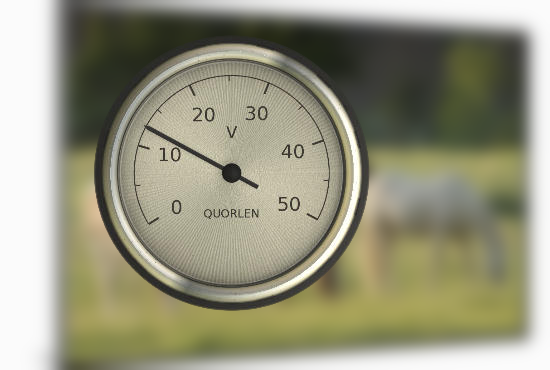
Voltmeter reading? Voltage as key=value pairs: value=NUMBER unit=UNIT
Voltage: value=12.5 unit=V
